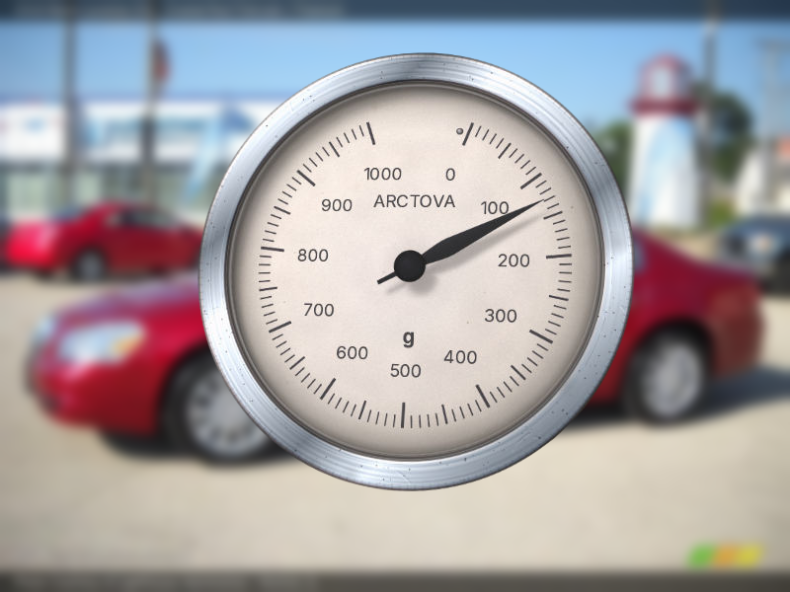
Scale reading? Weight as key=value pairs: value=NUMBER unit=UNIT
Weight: value=130 unit=g
